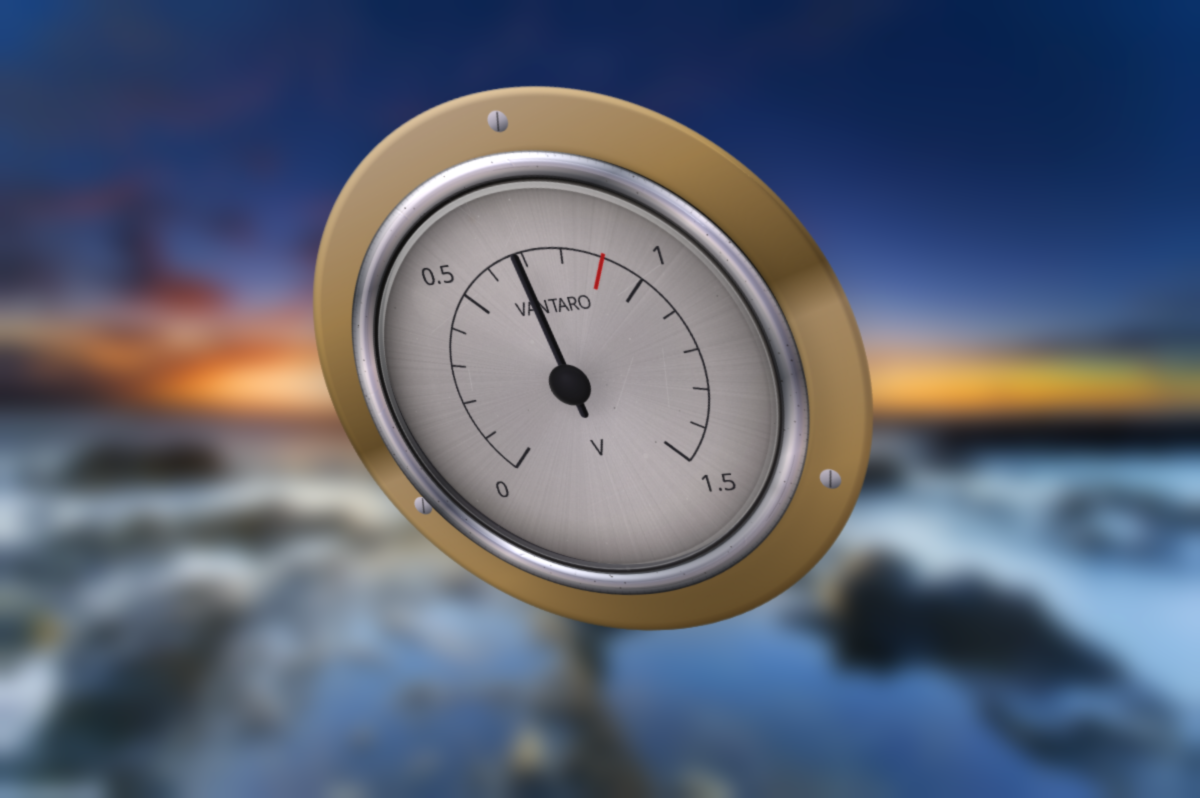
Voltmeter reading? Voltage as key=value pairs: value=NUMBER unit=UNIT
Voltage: value=0.7 unit=V
